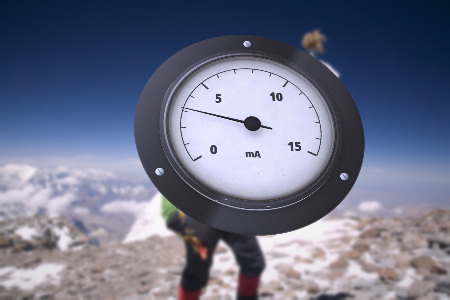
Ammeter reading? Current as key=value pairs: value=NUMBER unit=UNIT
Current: value=3 unit=mA
